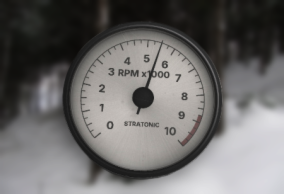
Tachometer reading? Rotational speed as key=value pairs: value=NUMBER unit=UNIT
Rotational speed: value=5500 unit=rpm
